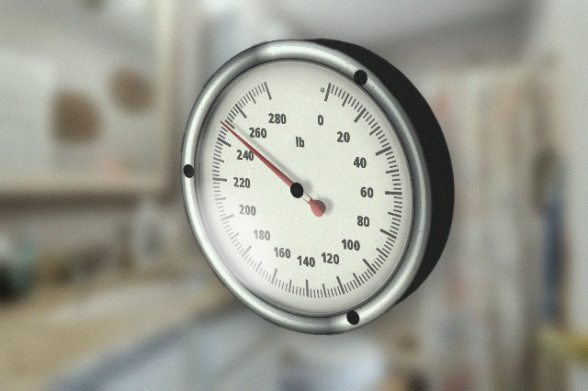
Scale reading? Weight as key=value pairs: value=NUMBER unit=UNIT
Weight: value=250 unit=lb
